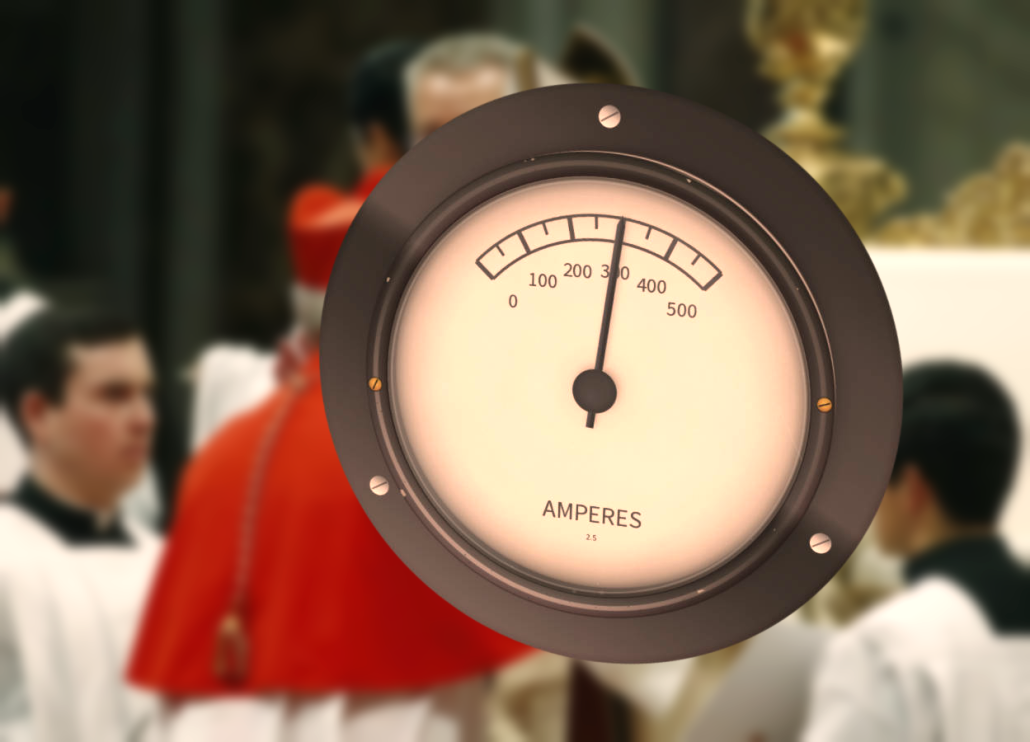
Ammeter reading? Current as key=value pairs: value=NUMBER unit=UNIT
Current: value=300 unit=A
